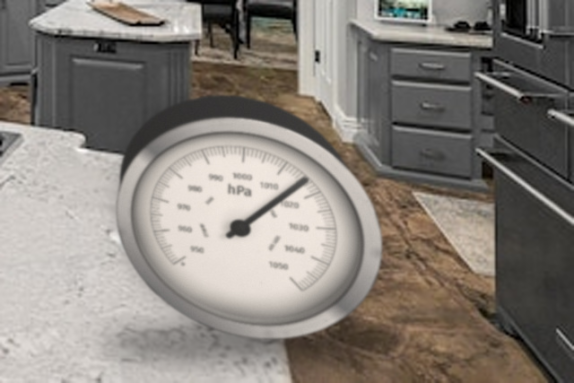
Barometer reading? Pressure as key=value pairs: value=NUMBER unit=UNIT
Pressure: value=1015 unit=hPa
